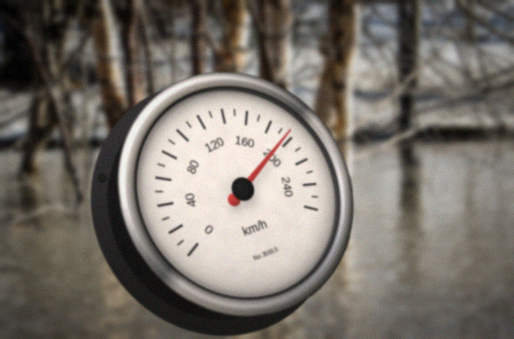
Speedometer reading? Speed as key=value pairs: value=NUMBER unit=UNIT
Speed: value=195 unit=km/h
